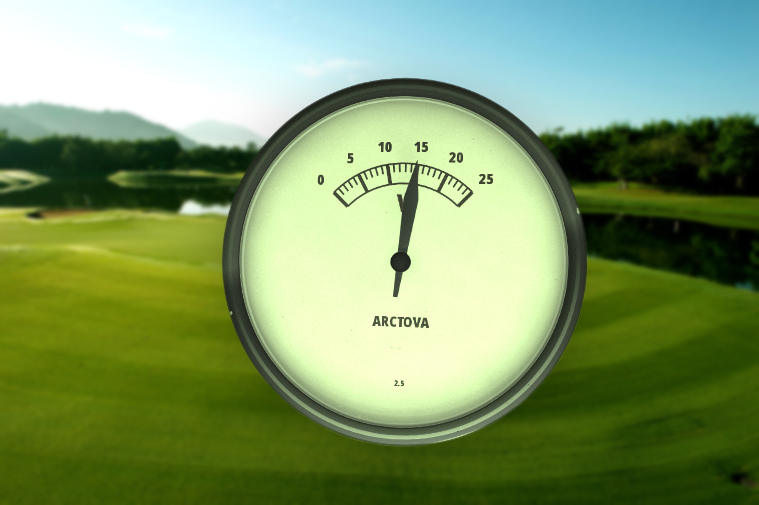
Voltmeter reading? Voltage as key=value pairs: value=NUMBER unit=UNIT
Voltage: value=15 unit=V
